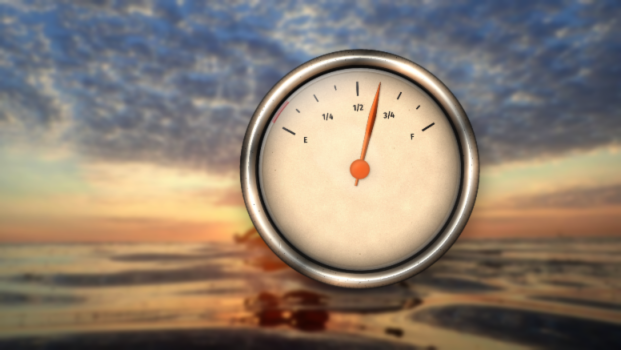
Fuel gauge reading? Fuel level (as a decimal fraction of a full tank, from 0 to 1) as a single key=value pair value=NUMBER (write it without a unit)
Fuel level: value=0.625
